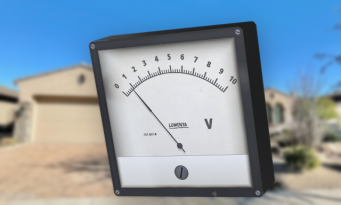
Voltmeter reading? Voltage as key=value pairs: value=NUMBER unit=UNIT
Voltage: value=1 unit=V
